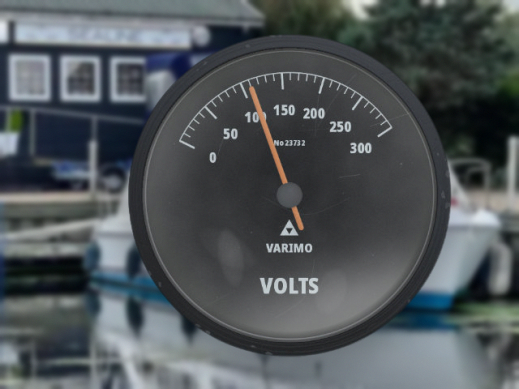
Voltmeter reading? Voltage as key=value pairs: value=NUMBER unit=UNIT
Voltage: value=110 unit=V
